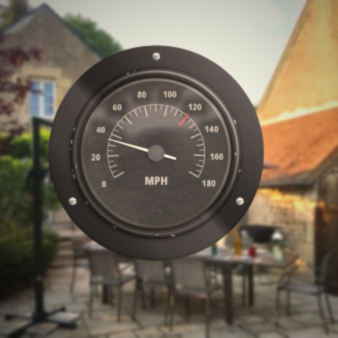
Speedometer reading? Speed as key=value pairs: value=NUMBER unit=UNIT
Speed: value=35 unit=mph
